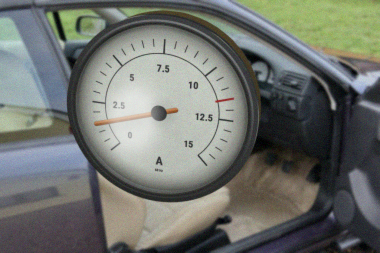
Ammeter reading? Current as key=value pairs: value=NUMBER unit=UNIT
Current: value=1.5 unit=A
